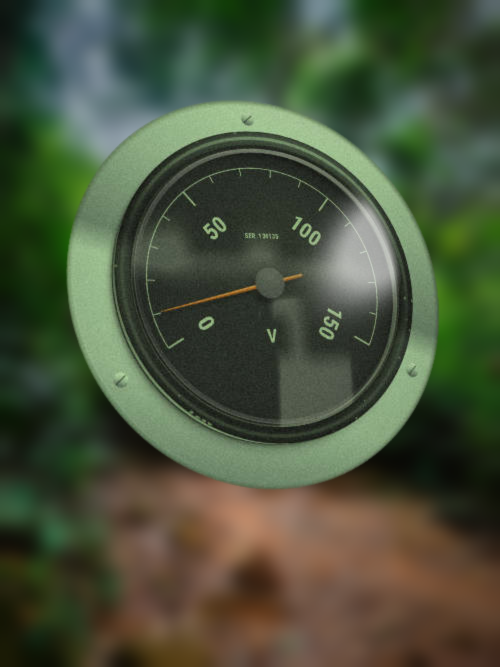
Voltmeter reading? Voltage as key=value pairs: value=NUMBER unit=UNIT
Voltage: value=10 unit=V
